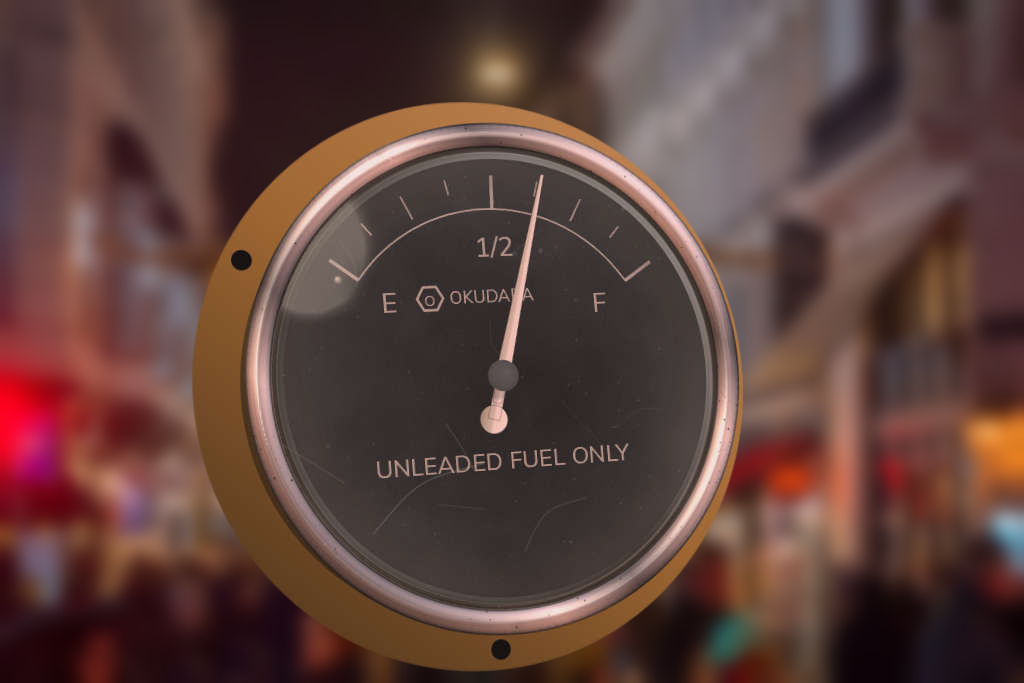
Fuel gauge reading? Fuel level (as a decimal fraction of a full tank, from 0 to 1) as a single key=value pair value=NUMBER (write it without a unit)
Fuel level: value=0.625
